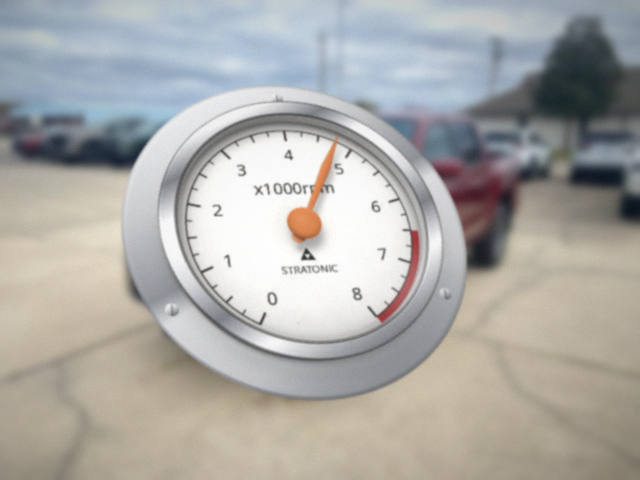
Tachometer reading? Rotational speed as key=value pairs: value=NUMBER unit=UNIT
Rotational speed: value=4750 unit=rpm
